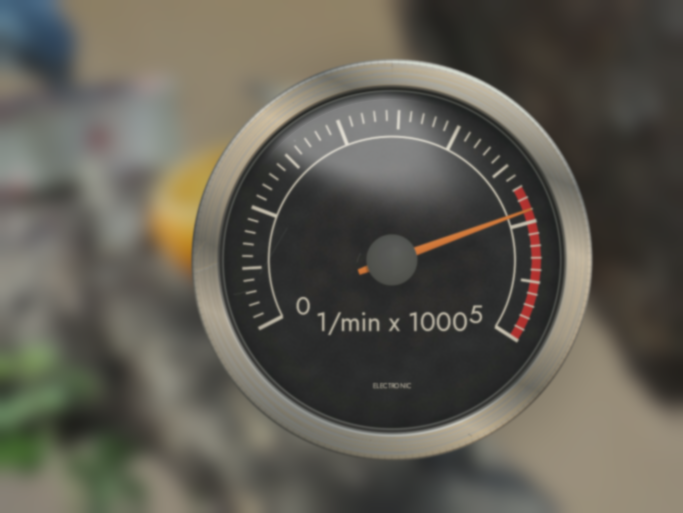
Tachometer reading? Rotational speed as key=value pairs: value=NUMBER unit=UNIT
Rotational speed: value=3900 unit=rpm
